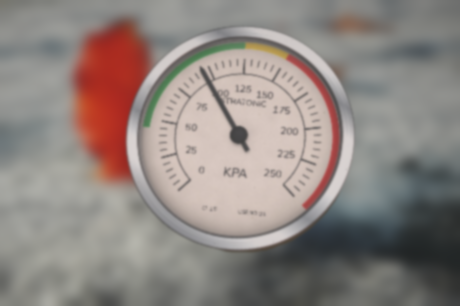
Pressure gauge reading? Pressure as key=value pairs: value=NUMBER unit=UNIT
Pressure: value=95 unit=kPa
